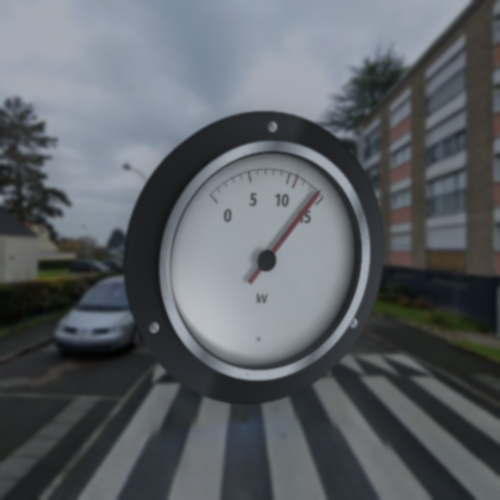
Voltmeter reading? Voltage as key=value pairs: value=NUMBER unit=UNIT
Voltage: value=14 unit=kV
